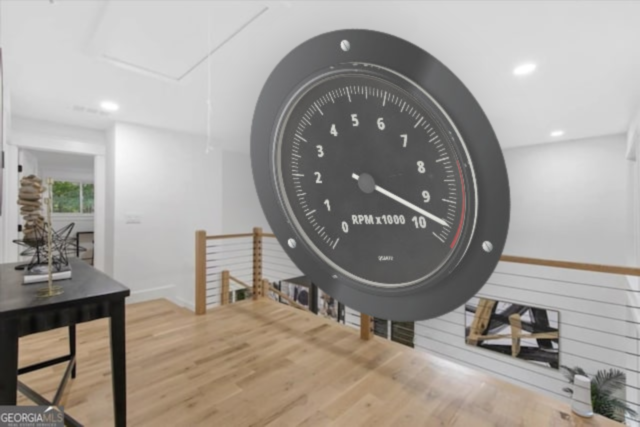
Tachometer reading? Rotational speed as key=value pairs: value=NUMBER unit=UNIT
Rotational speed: value=9500 unit=rpm
